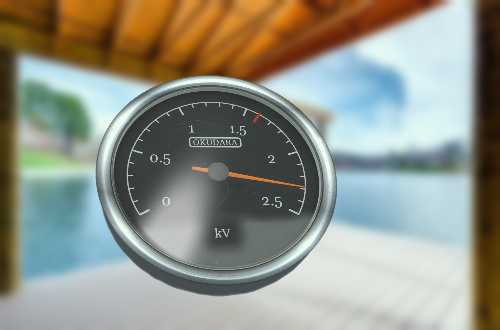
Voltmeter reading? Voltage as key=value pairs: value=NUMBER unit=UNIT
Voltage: value=2.3 unit=kV
